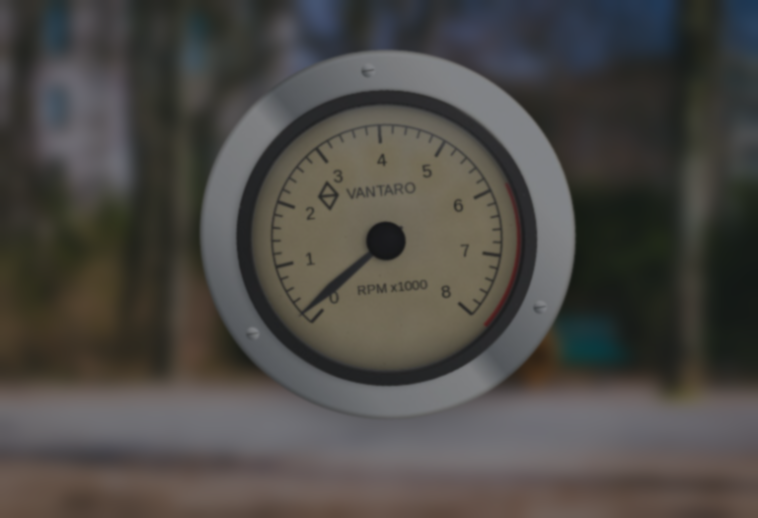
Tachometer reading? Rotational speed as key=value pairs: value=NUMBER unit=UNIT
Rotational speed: value=200 unit=rpm
